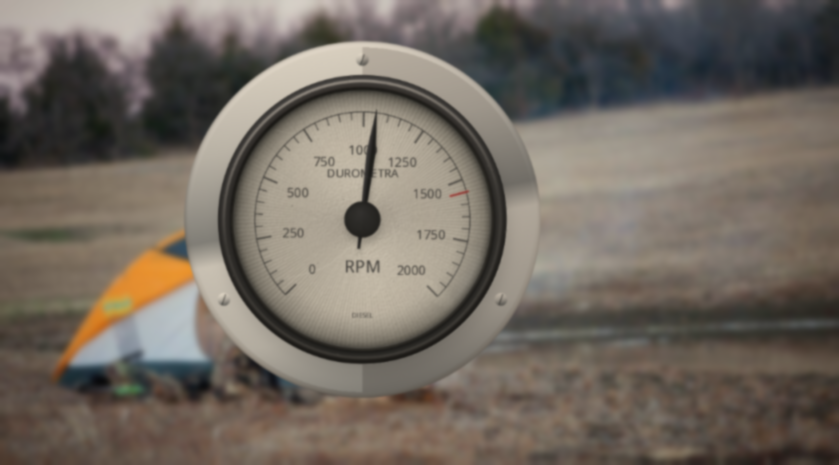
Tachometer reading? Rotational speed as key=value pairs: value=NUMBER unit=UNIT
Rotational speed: value=1050 unit=rpm
